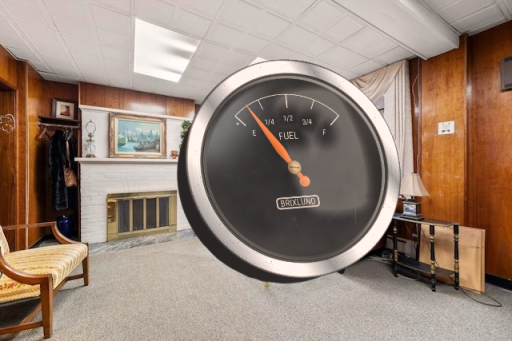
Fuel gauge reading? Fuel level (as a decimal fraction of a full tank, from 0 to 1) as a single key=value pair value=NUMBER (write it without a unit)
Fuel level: value=0.125
